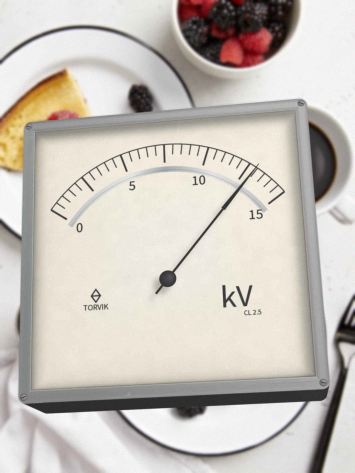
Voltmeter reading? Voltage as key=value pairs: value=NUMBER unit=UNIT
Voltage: value=13 unit=kV
